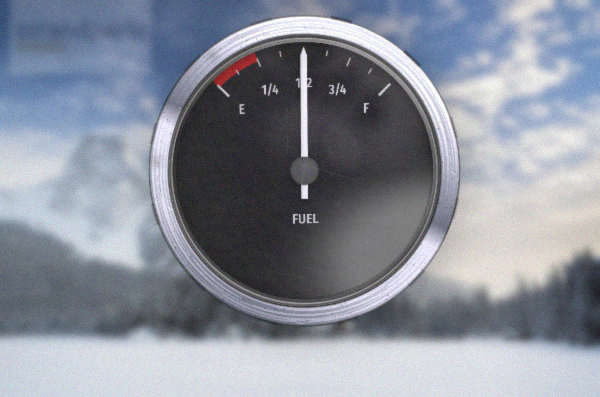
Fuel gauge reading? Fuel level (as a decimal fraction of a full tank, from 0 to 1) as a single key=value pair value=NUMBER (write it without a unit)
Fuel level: value=0.5
